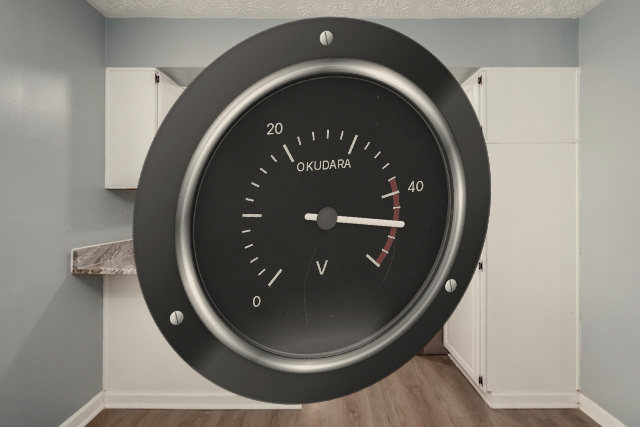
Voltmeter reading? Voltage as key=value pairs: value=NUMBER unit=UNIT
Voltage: value=44 unit=V
